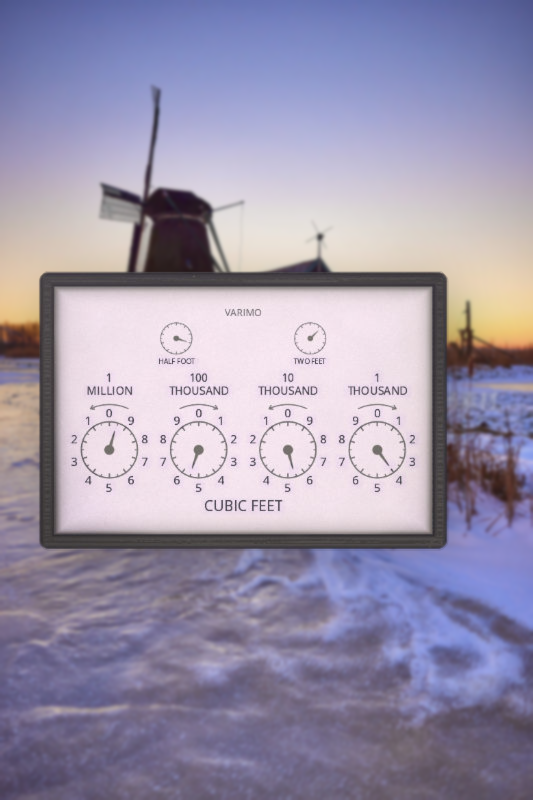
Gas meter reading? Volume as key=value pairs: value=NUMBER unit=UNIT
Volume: value=955400 unit=ft³
